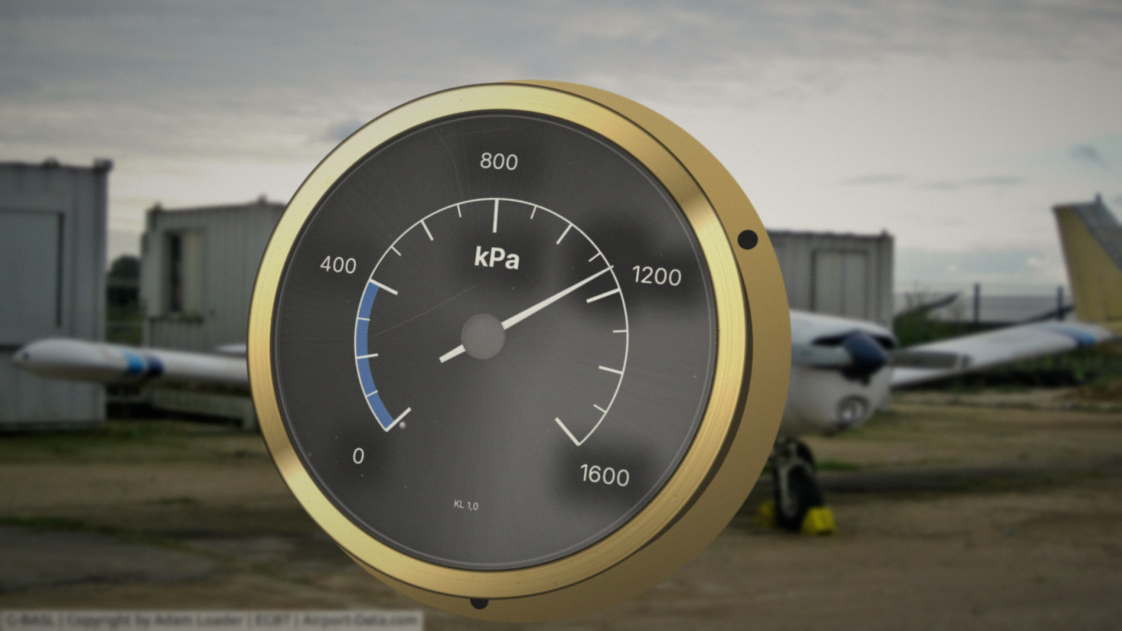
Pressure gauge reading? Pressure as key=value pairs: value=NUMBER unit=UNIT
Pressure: value=1150 unit=kPa
